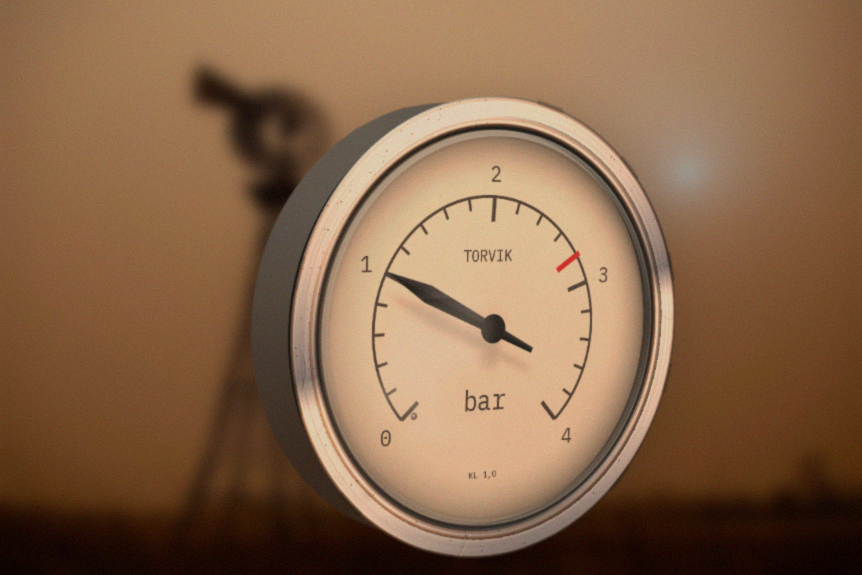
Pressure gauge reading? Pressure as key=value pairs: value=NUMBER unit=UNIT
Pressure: value=1 unit=bar
